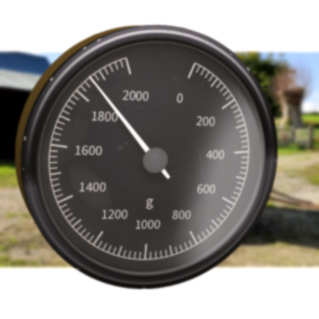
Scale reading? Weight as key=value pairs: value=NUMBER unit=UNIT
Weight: value=1860 unit=g
